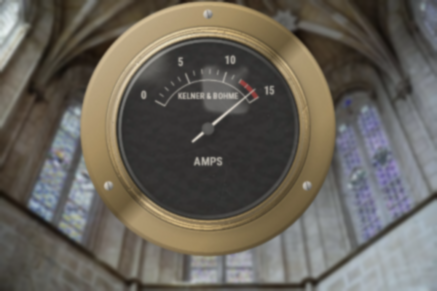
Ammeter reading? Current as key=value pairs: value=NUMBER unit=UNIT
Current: value=14 unit=A
